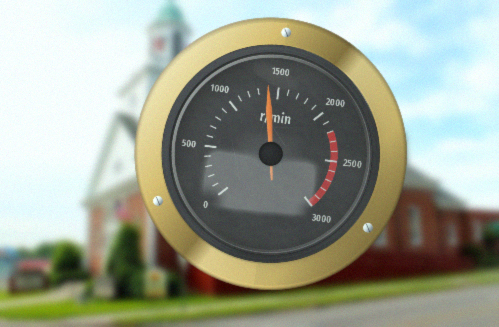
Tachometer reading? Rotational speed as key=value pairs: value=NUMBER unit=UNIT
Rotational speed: value=1400 unit=rpm
